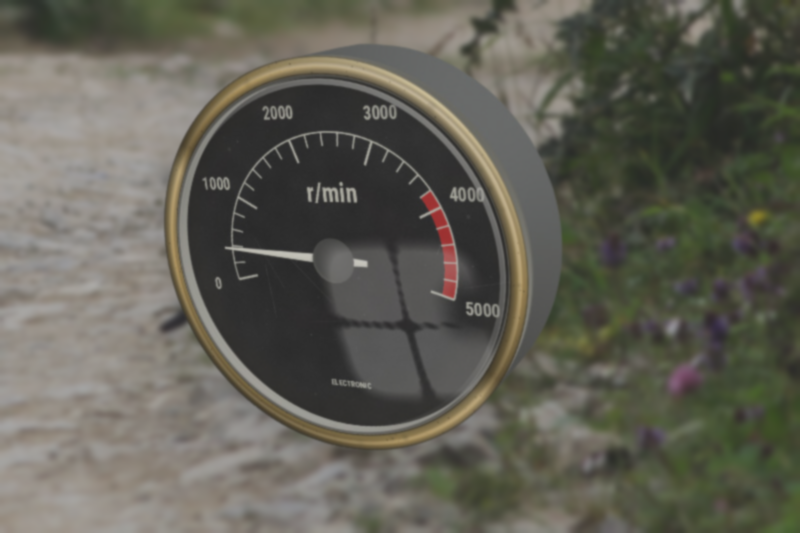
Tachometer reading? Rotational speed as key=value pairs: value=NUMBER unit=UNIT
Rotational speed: value=400 unit=rpm
